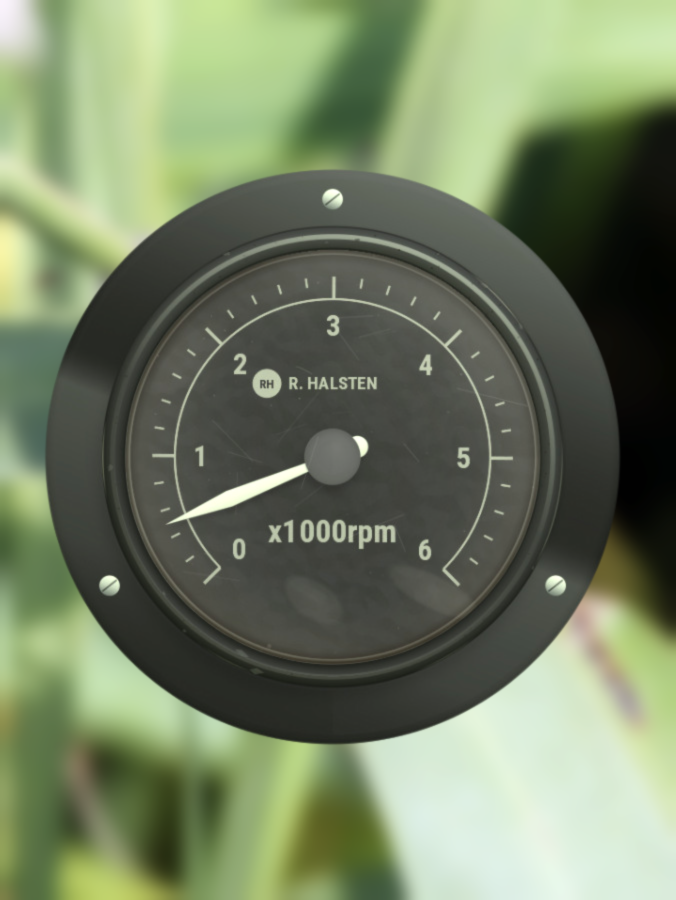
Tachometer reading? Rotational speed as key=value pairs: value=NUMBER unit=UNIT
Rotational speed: value=500 unit=rpm
